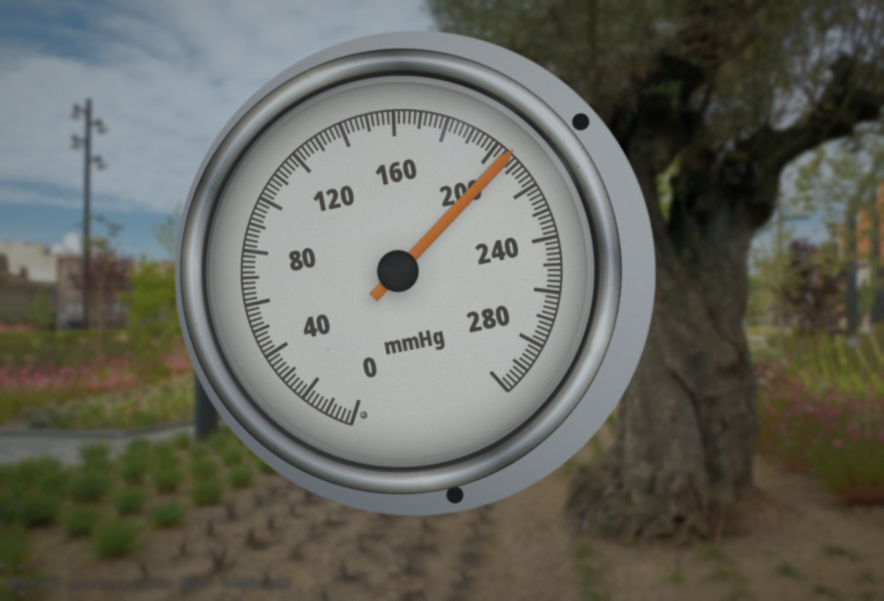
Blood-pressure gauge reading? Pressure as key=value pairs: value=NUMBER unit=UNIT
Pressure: value=206 unit=mmHg
